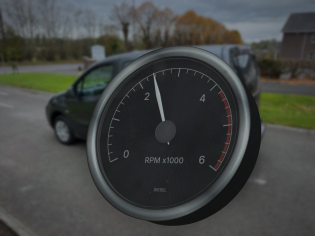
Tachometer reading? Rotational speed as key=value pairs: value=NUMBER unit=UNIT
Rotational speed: value=2400 unit=rpm
